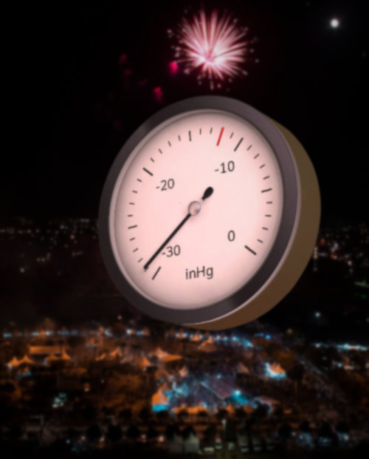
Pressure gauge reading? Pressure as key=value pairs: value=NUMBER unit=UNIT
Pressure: value=-29 unit=inHg
